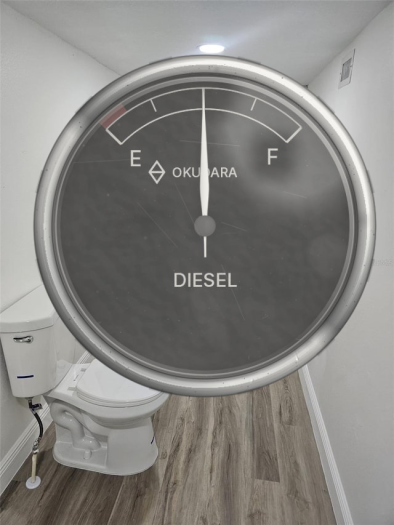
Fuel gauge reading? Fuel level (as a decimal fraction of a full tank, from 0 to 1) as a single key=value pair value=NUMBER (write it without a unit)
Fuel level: value=0.5
